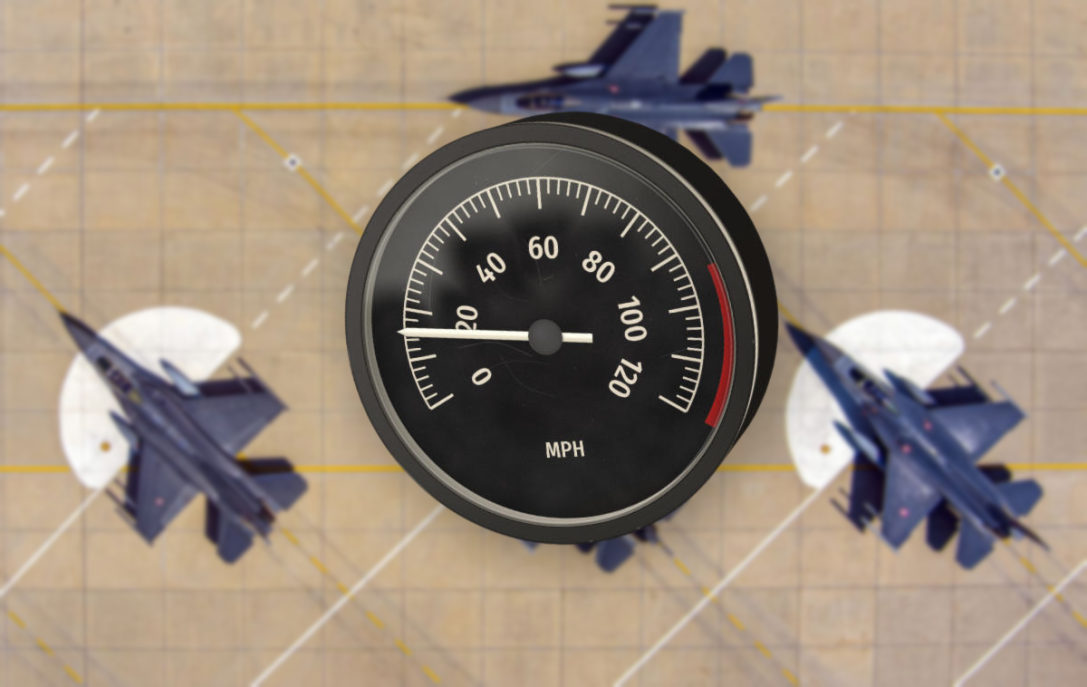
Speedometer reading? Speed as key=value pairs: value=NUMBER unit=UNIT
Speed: value=16 unit=mph
